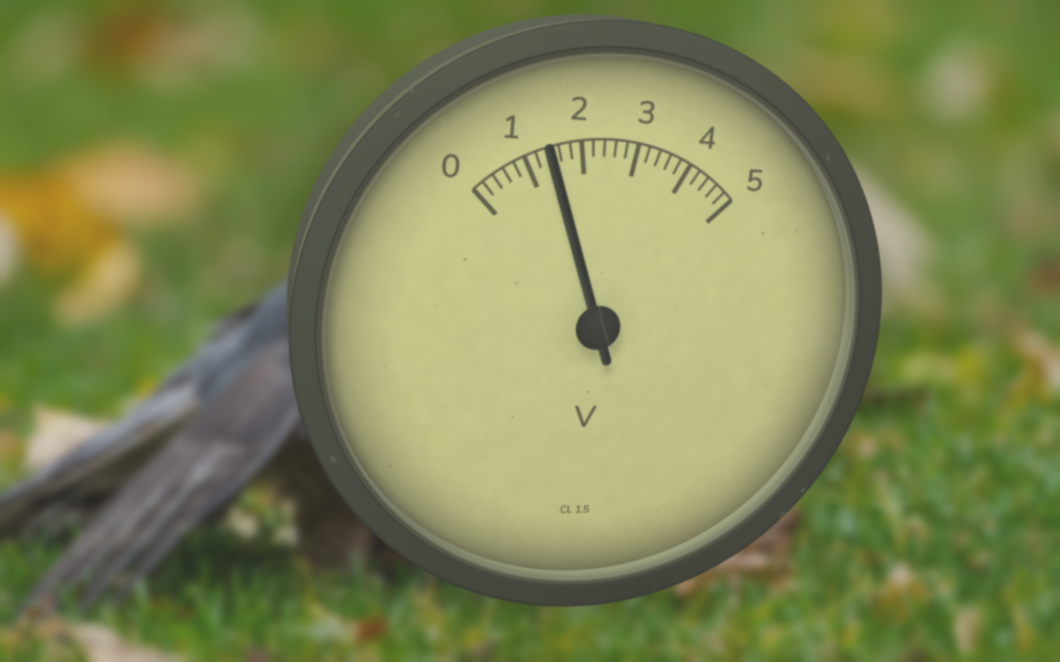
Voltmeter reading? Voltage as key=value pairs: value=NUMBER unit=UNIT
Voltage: value=1.4 unit=V
